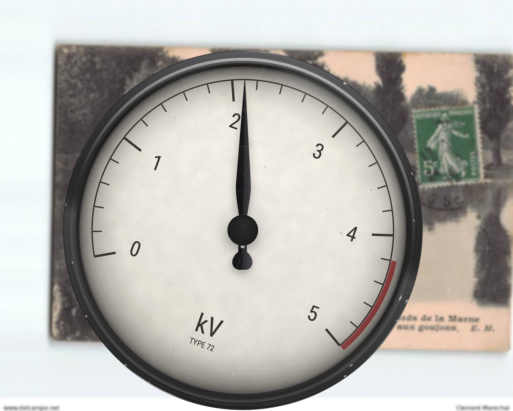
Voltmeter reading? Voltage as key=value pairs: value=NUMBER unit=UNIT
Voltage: value=2.1 unit=kV
